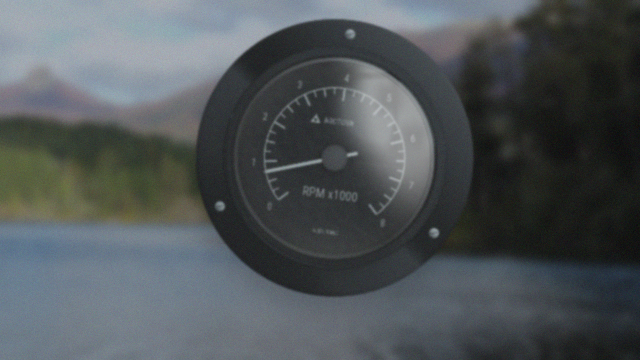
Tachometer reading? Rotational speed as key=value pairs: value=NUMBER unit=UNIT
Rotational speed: value=750 unit=rpm
